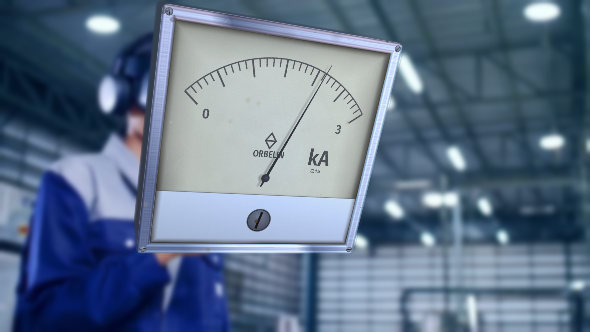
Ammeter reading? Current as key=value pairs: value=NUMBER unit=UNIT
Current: value=2.1 unit=kA
